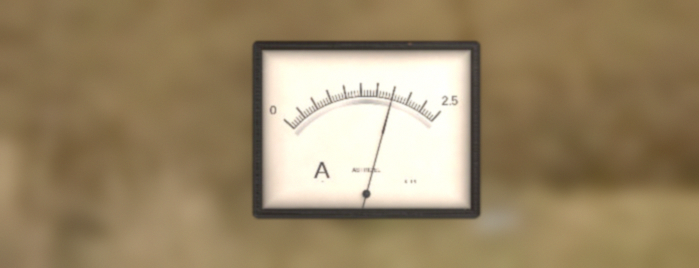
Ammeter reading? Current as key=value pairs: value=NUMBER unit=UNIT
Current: value=1.75 unit=A
